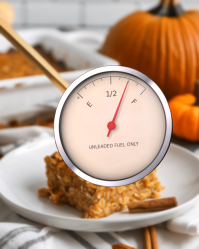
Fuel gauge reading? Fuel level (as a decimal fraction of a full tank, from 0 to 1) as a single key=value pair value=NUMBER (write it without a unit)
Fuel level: value=0.75
